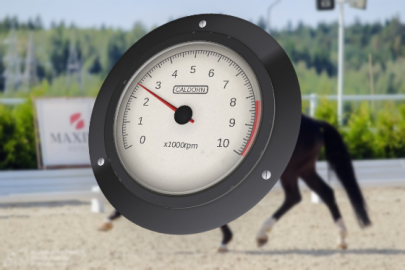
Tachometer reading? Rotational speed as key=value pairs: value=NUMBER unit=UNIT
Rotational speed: value=2500 unit=rpm
